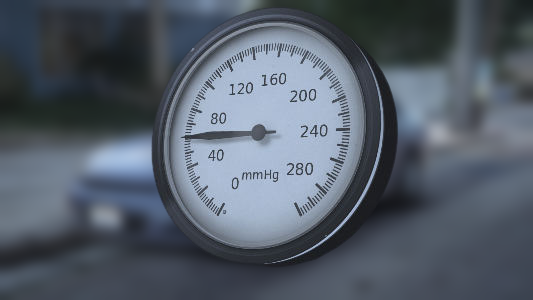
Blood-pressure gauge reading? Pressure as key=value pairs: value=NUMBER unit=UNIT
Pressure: value=60 unit=mmHg
